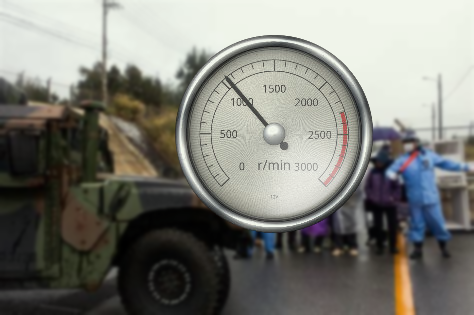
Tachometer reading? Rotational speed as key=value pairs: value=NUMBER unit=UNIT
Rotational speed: value=1050 unit=rpm
